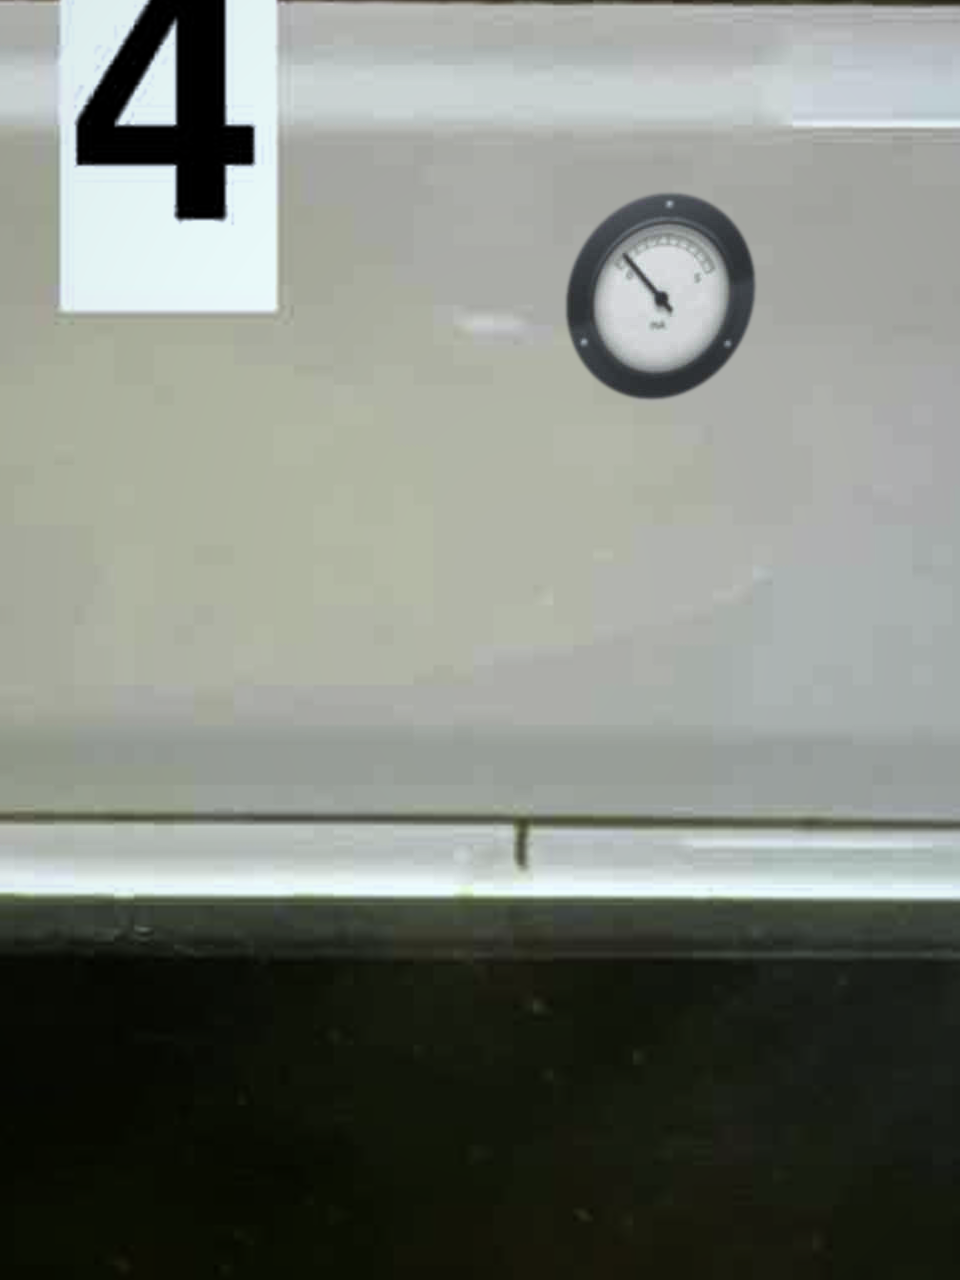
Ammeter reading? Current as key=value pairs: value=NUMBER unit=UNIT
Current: value=0.5 unit=mA
